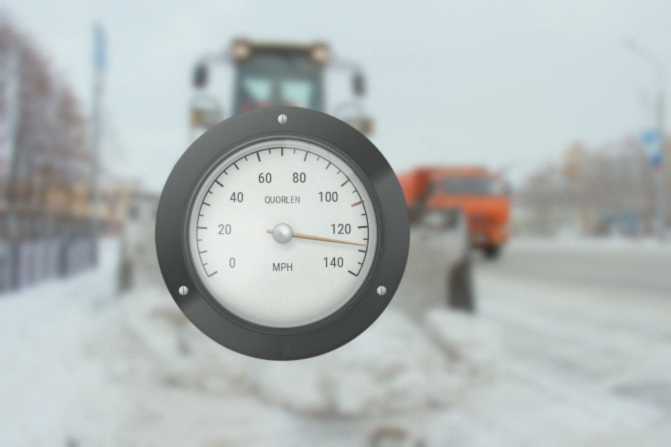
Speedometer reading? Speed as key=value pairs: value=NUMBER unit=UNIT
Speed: value=127.5 unit=mph
